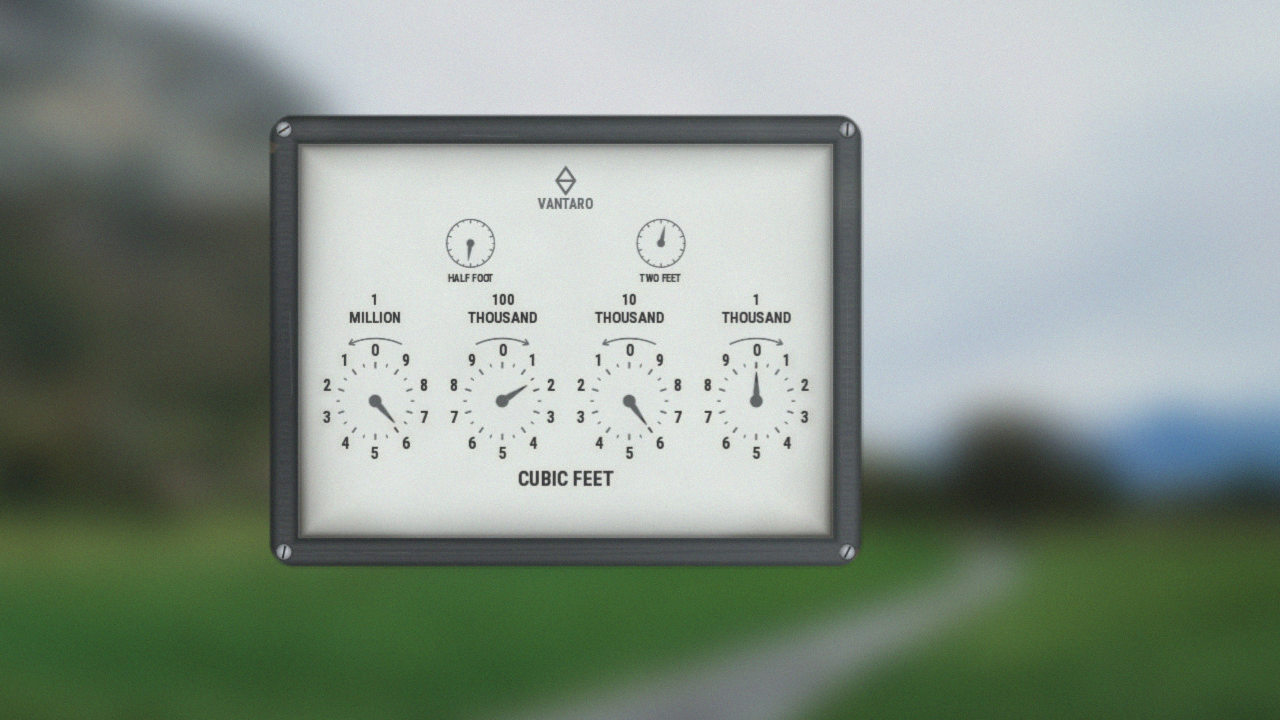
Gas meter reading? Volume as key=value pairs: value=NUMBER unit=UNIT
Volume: value=616000 unit=ft³
